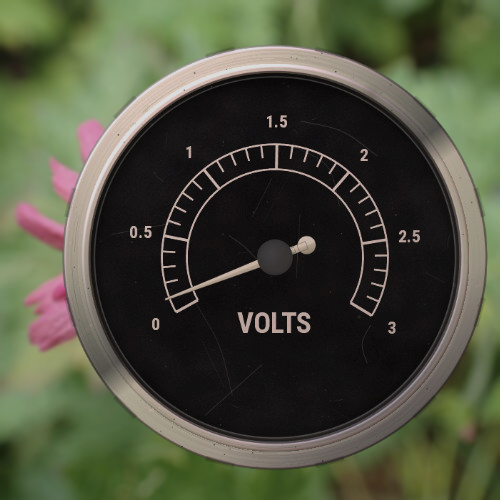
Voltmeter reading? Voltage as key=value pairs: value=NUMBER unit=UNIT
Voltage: value=0.1 unit=V
